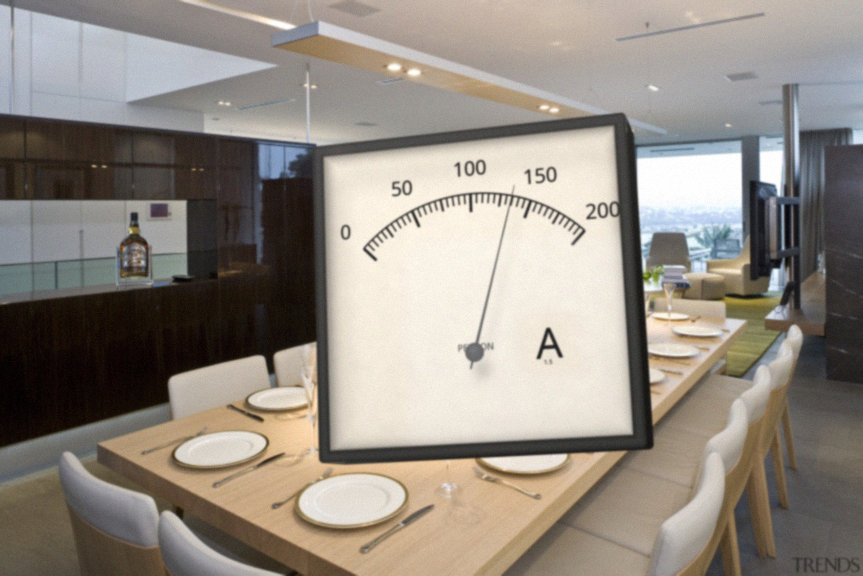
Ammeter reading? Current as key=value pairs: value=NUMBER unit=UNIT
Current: value=135 unit=A
